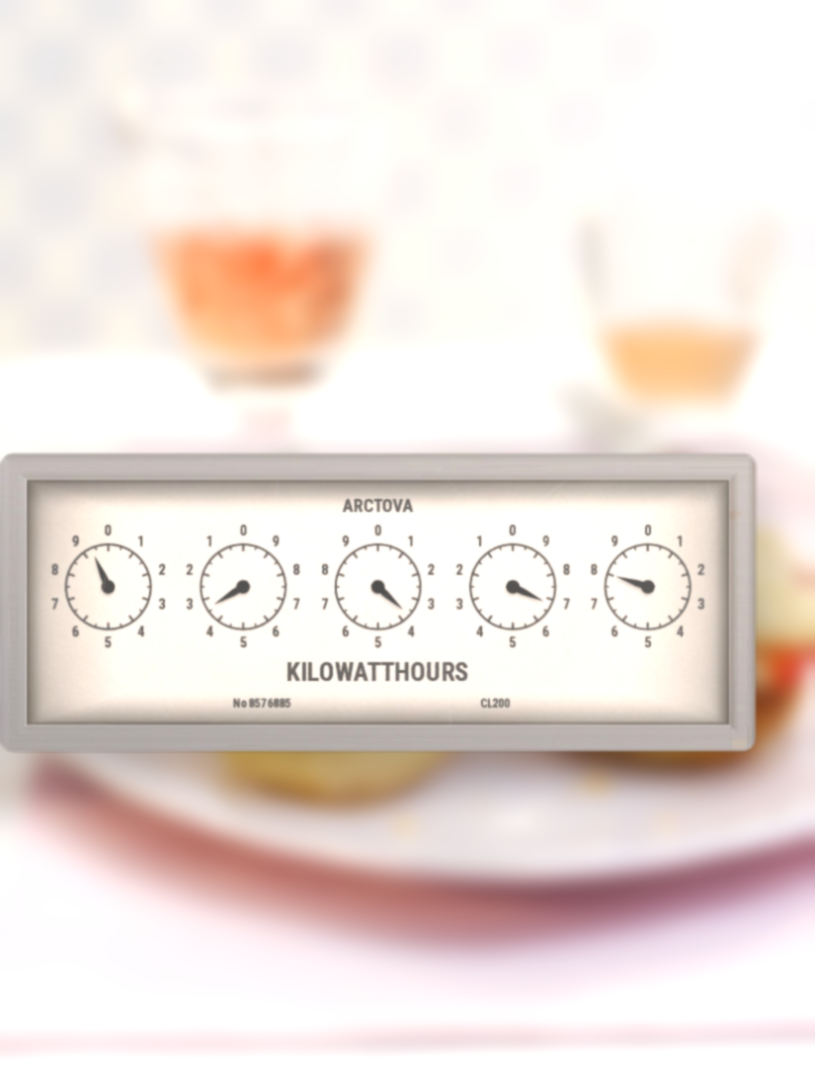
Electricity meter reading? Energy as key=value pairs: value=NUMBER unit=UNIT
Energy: value=93368 unit=kWh
